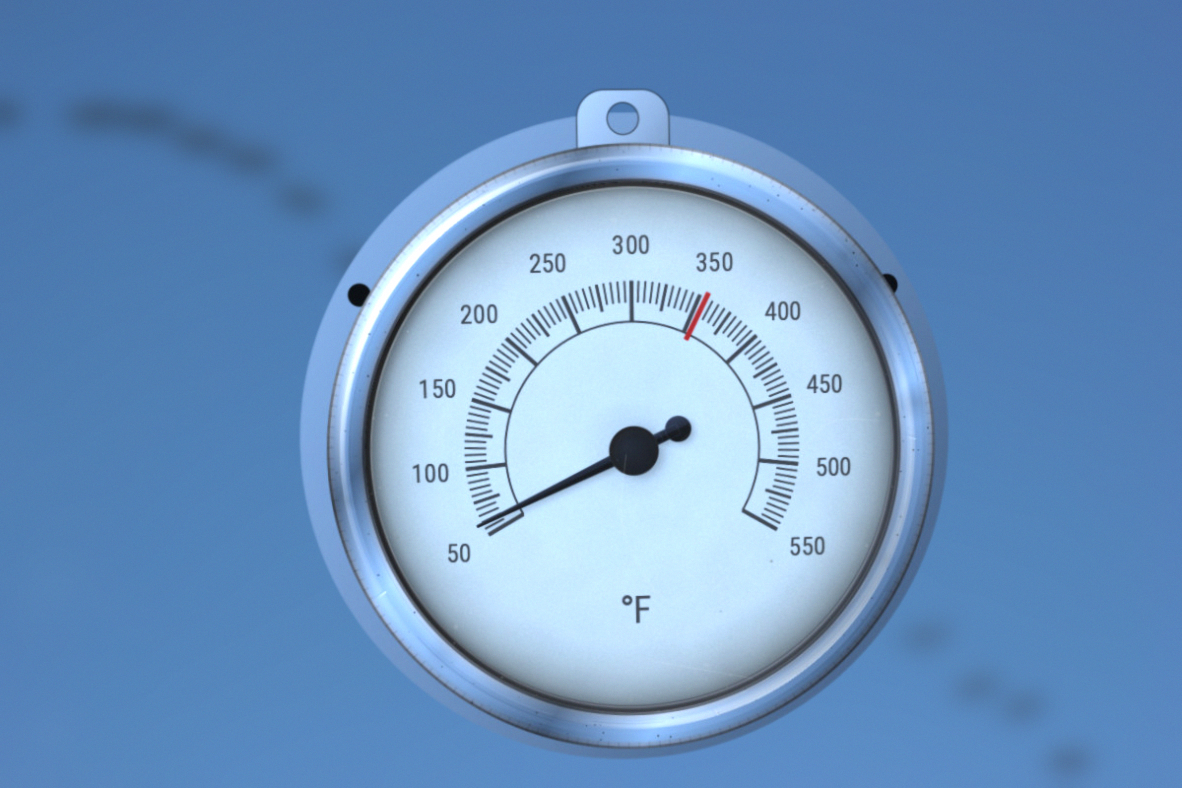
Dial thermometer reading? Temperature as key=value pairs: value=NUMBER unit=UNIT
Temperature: value=60 unit=°F
